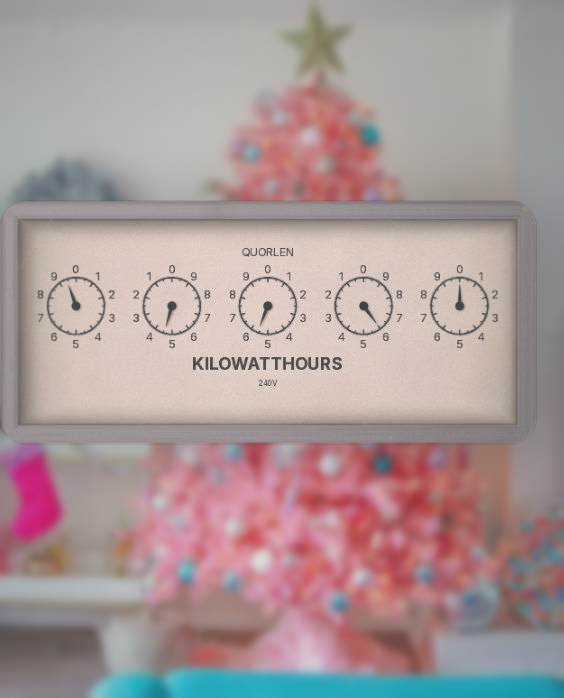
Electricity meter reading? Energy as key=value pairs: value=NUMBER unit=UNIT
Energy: value=94560 unit=kWh
